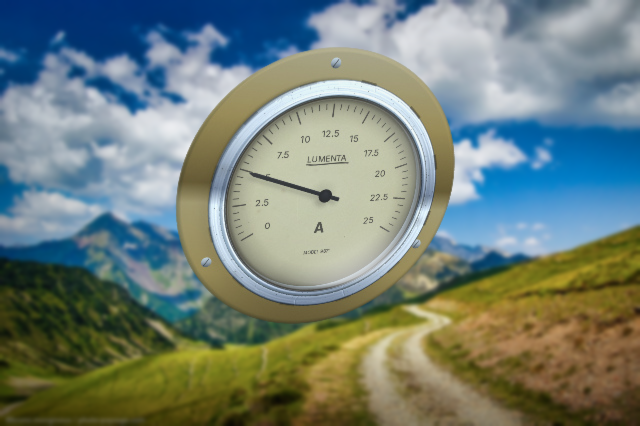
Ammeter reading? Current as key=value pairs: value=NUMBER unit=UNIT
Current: value=5 unit=A
